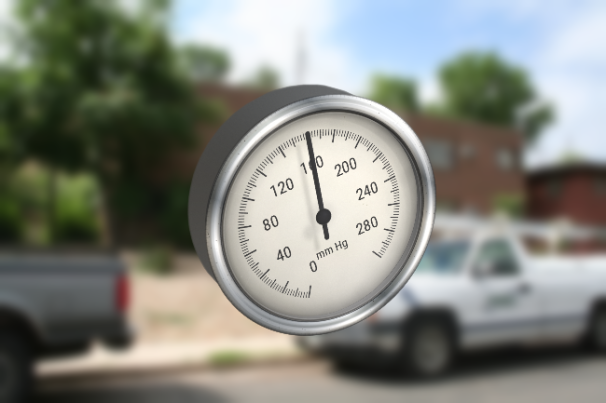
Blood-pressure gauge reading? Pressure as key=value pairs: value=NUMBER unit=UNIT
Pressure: value=160 unit=mmHg
